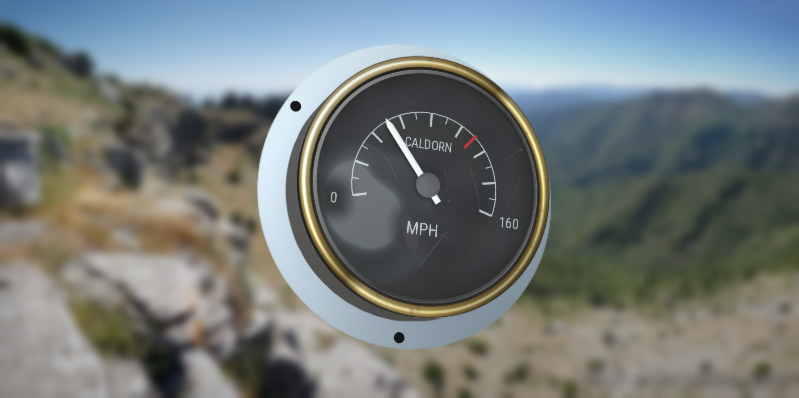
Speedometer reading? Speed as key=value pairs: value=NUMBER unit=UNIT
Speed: value=50 unit=mph
